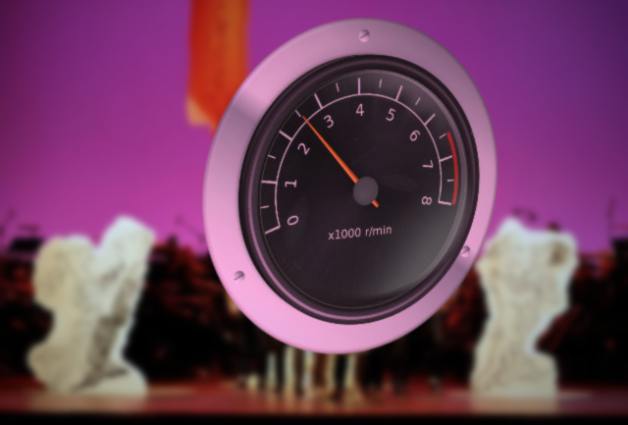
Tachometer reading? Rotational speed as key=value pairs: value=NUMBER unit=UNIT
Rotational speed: value=2500 unit=rpm
